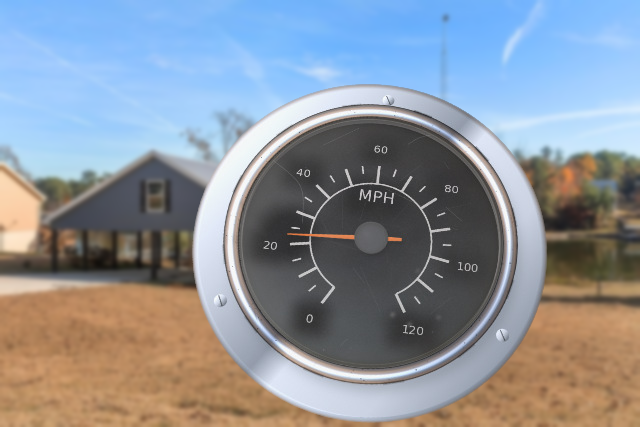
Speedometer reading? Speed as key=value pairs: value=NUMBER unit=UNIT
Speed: value=22.5 unit=mph
